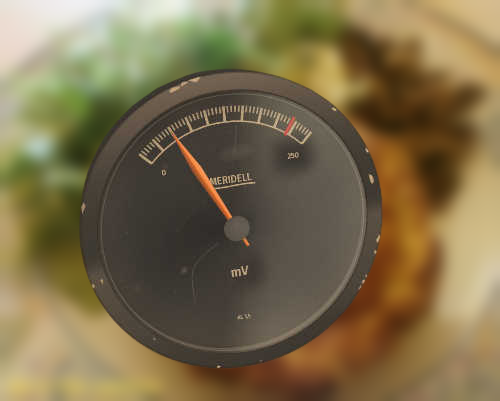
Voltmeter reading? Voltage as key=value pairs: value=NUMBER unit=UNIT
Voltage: value=50 unit=mV
